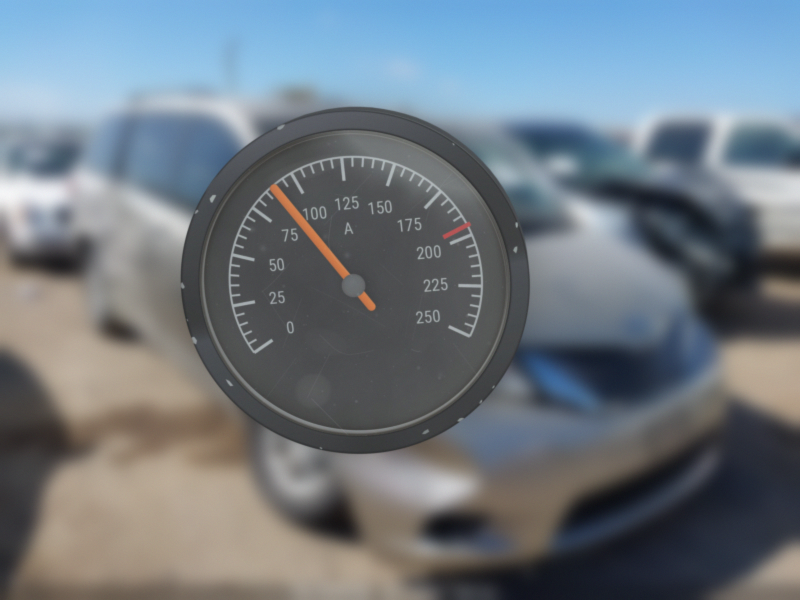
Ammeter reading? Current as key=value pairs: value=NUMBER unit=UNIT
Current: value=90 unit=A
